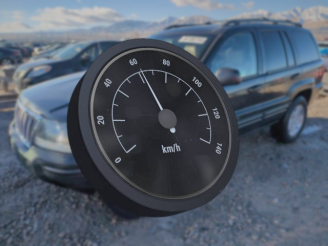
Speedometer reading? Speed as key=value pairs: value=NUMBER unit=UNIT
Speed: value=60 unit=km/h
